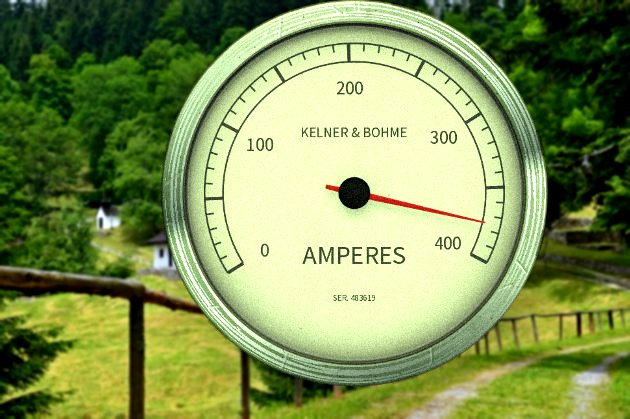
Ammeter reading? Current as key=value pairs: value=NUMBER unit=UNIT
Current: value=375 unit=A
